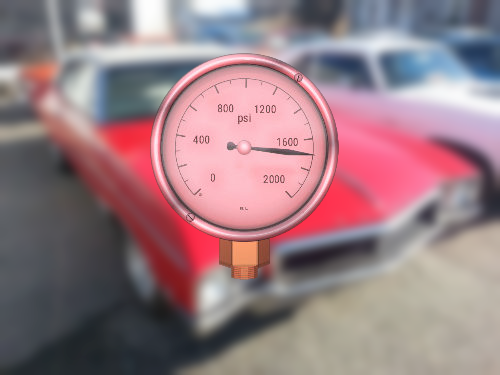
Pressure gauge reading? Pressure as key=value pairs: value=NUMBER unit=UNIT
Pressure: value=1700 unit=psi
